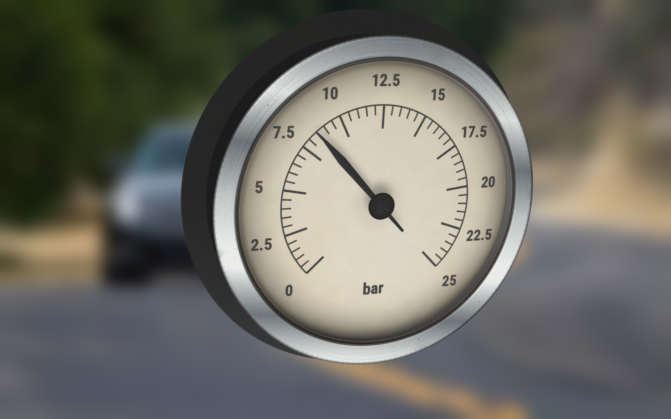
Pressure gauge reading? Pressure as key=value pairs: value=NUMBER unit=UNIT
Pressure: value=8.5 unit=bar
